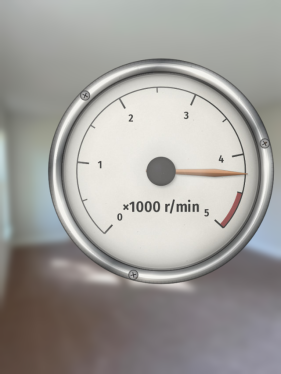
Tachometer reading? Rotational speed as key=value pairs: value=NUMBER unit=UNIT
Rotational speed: value=4250 unit=rpm
